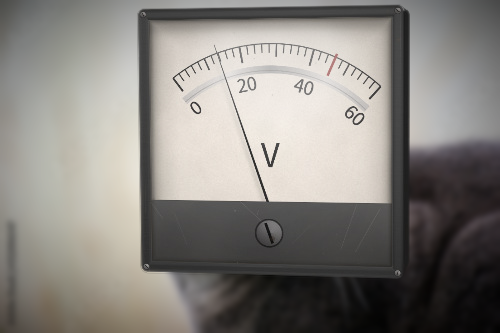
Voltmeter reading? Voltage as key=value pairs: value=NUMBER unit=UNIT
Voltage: value=14 unit=V
